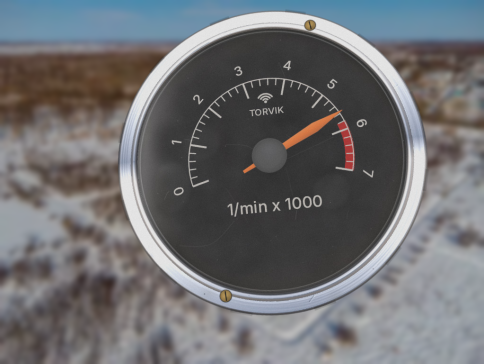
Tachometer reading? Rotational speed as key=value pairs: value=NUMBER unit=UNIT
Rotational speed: value=5600 unit=rpm
